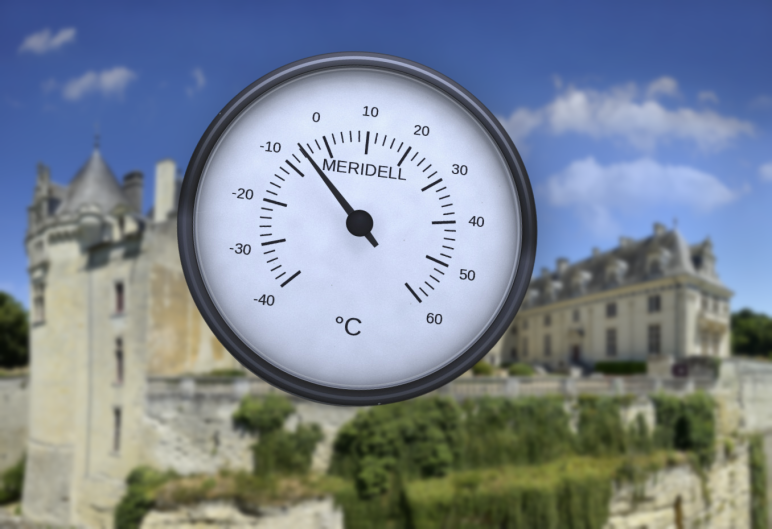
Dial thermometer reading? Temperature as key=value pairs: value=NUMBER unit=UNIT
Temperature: value=-6 unit=°C
